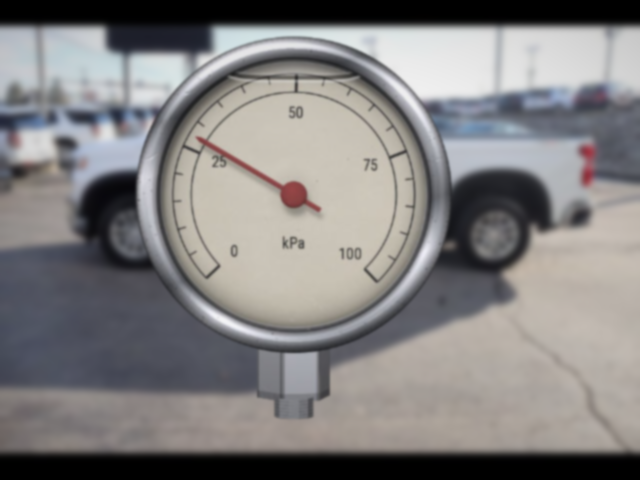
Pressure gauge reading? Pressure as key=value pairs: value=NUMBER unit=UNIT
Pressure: value=27.5 unit=kPa
